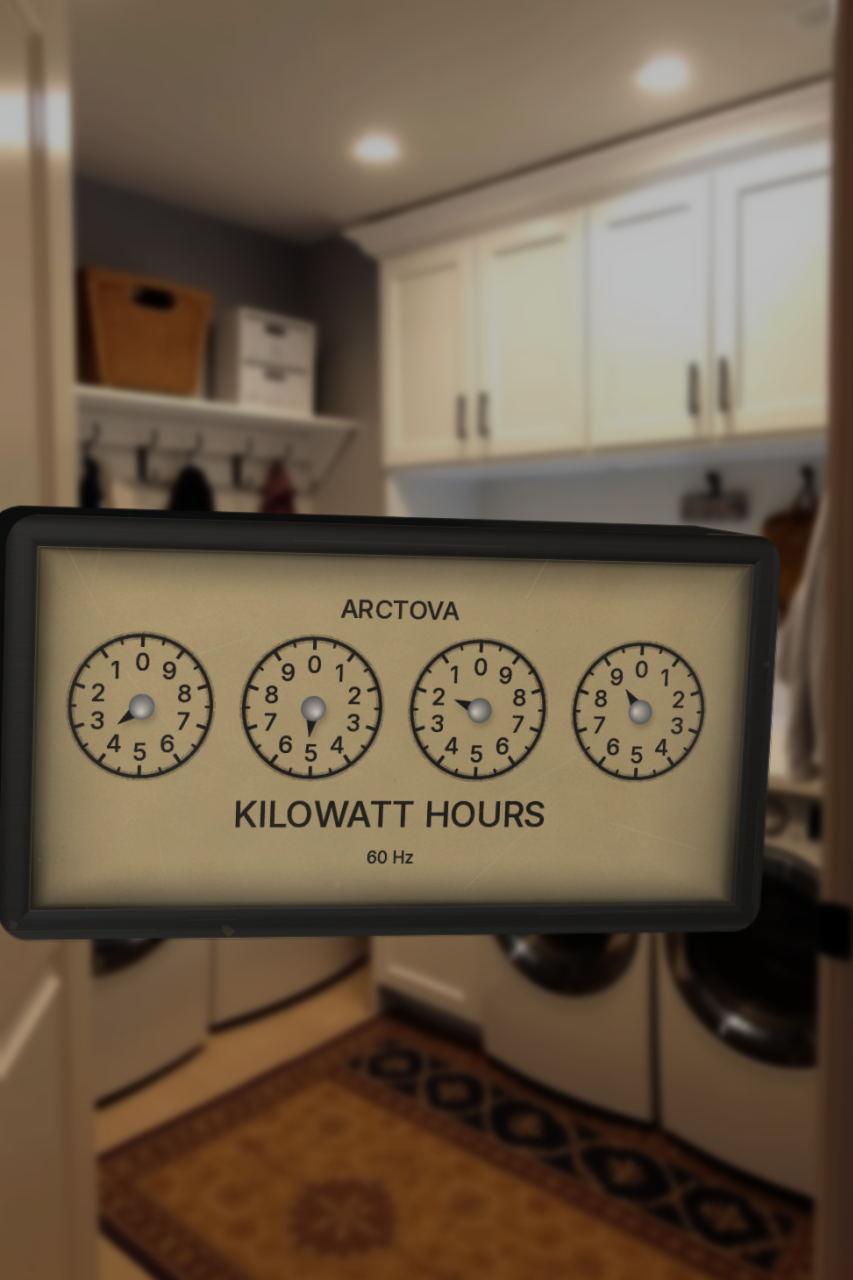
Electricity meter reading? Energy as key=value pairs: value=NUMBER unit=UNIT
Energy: value=3519 unit=kWh
